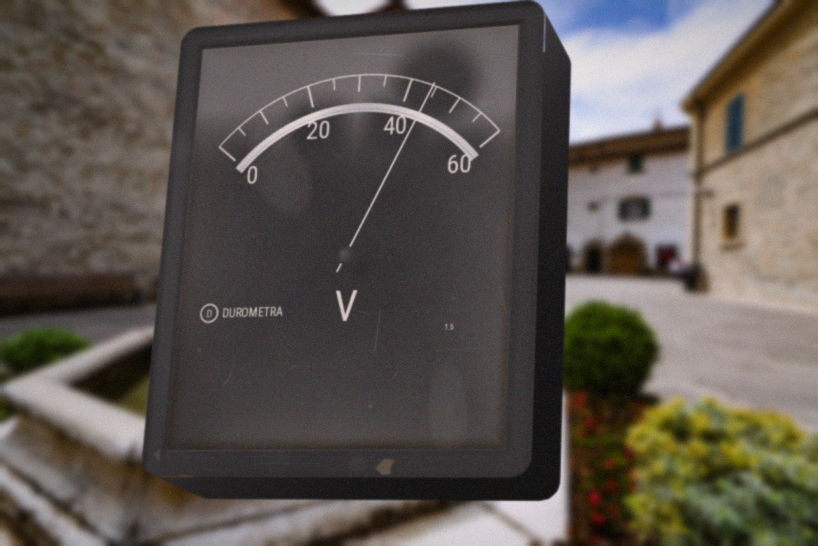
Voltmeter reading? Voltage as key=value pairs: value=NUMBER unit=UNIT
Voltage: value=45 unit=V
